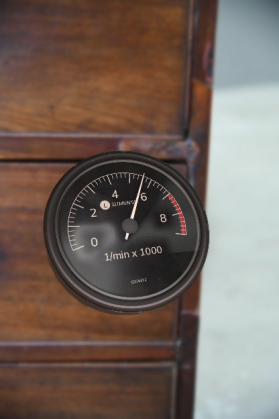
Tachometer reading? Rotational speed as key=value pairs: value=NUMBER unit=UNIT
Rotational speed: value=5600 unit=rpm
